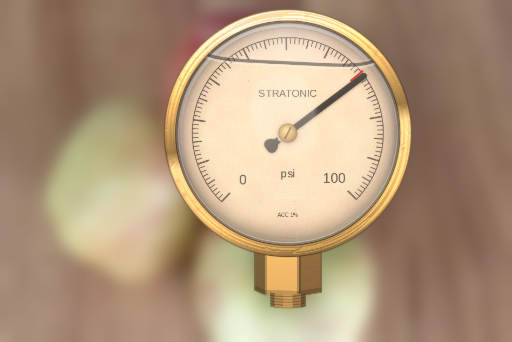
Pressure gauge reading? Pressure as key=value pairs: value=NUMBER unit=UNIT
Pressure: value=70 unit=psi
